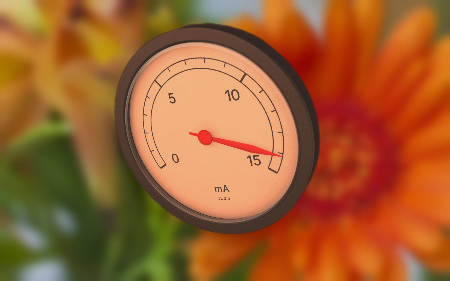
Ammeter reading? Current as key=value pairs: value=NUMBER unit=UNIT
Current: value=14 unit=mA
